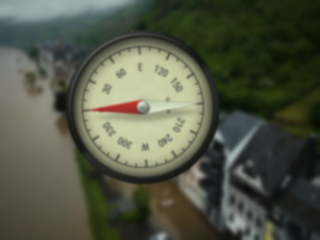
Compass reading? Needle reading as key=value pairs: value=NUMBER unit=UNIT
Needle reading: value=0 unit=°
